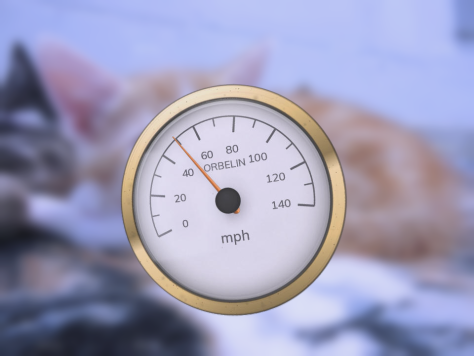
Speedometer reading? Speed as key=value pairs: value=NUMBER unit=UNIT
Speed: value=50 unit=mph
